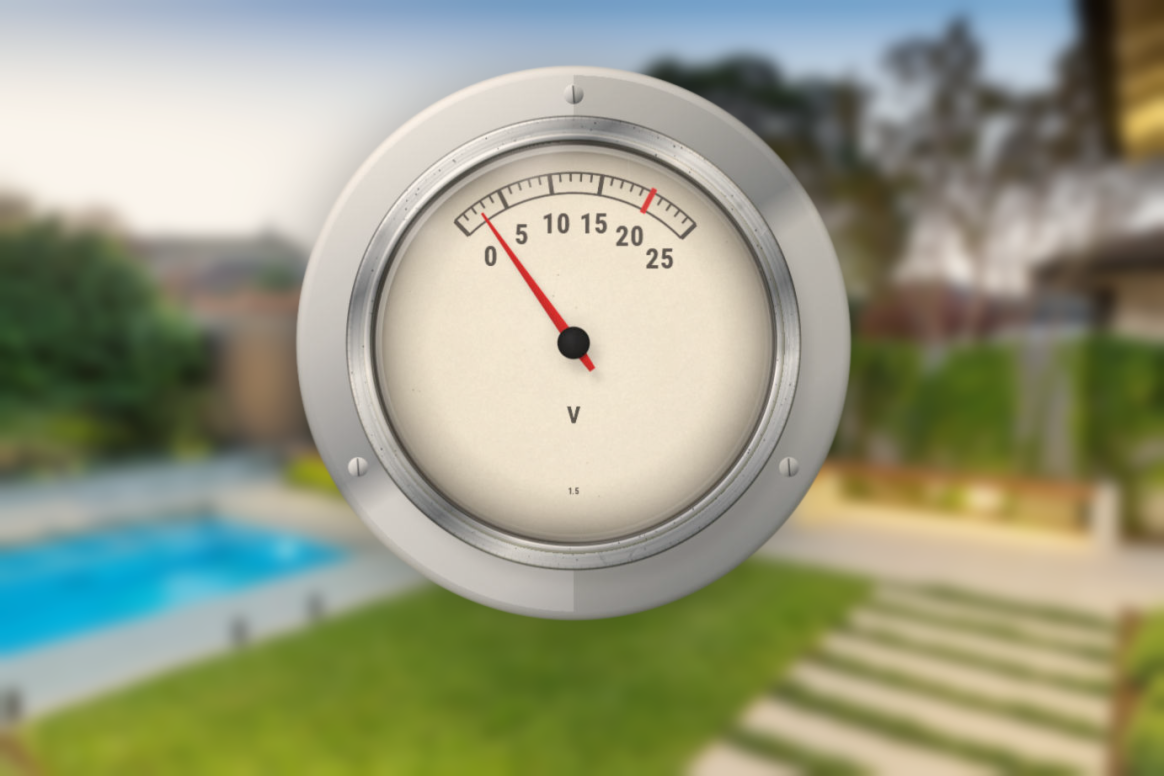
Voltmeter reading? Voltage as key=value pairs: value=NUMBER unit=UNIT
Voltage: value=2.5 unit=V
